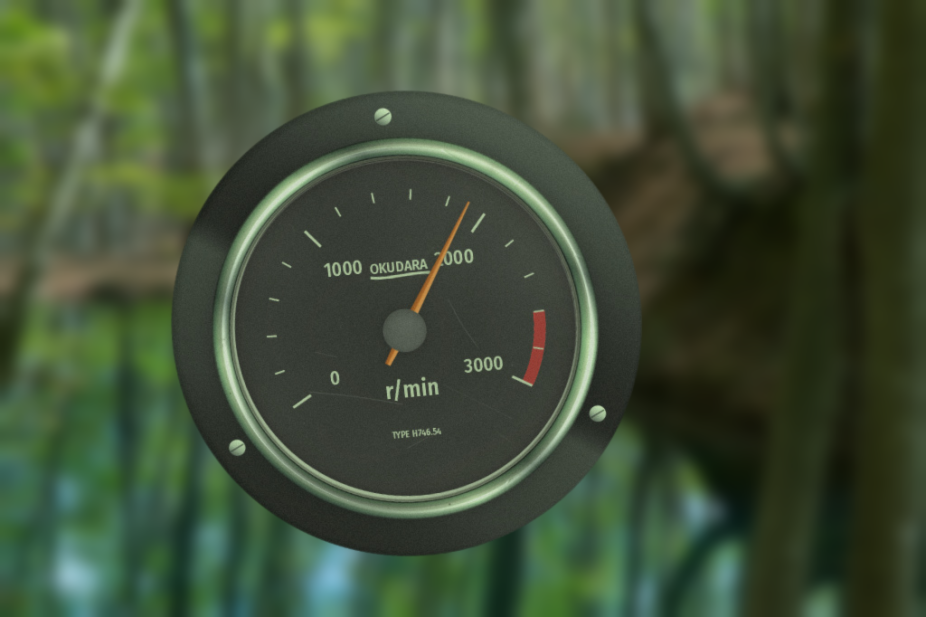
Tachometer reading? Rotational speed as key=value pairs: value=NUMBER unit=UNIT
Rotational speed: value=1900 unit=rpm
